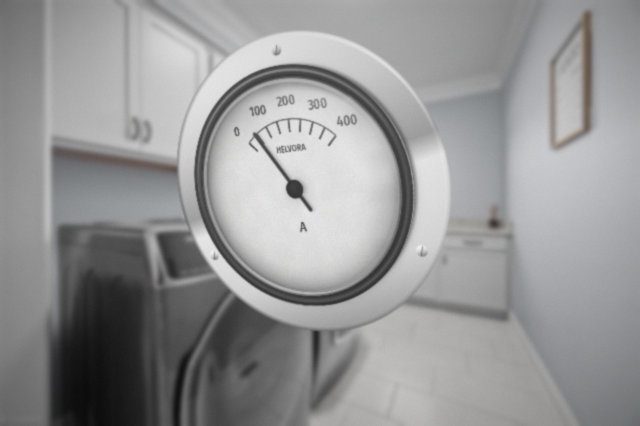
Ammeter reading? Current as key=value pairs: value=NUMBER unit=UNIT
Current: value=50 unit=A
